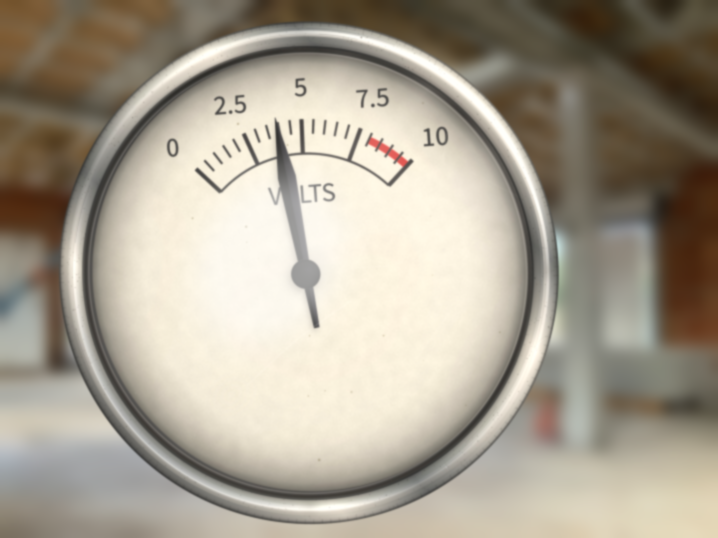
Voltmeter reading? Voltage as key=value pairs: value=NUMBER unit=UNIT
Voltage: value=4 unit=V
